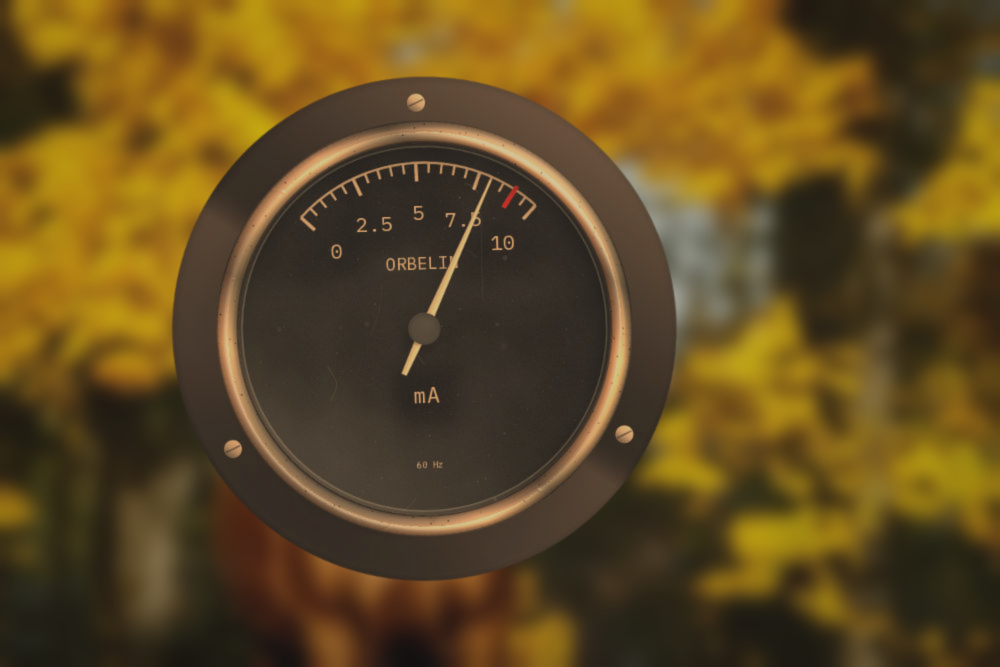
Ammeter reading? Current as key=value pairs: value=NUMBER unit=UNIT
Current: value=8 unit=mA
